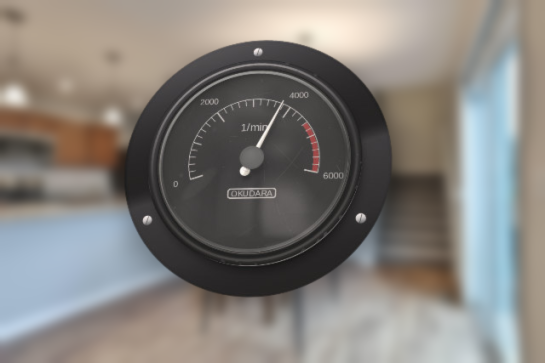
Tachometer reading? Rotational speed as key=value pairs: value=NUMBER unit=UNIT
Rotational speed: value=3800 unit=rpm
